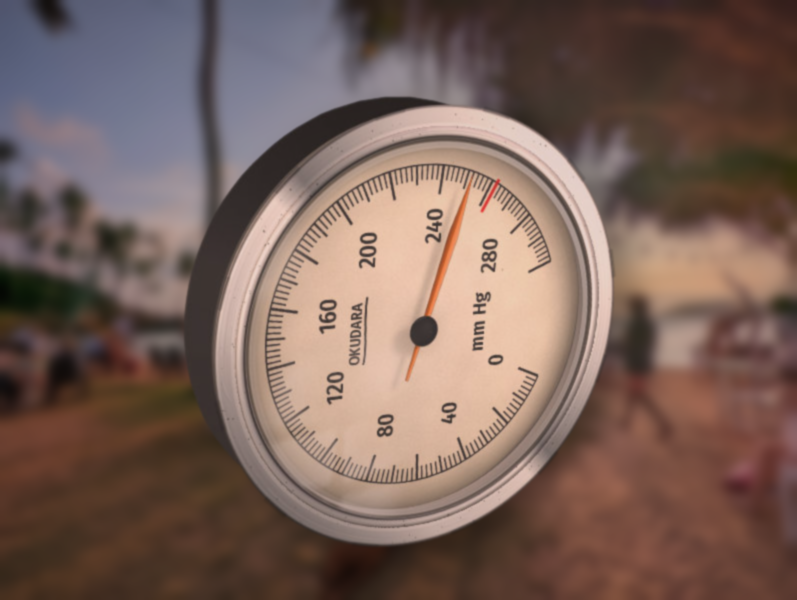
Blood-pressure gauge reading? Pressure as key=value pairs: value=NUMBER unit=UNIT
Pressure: value=250 unit=mmHg
